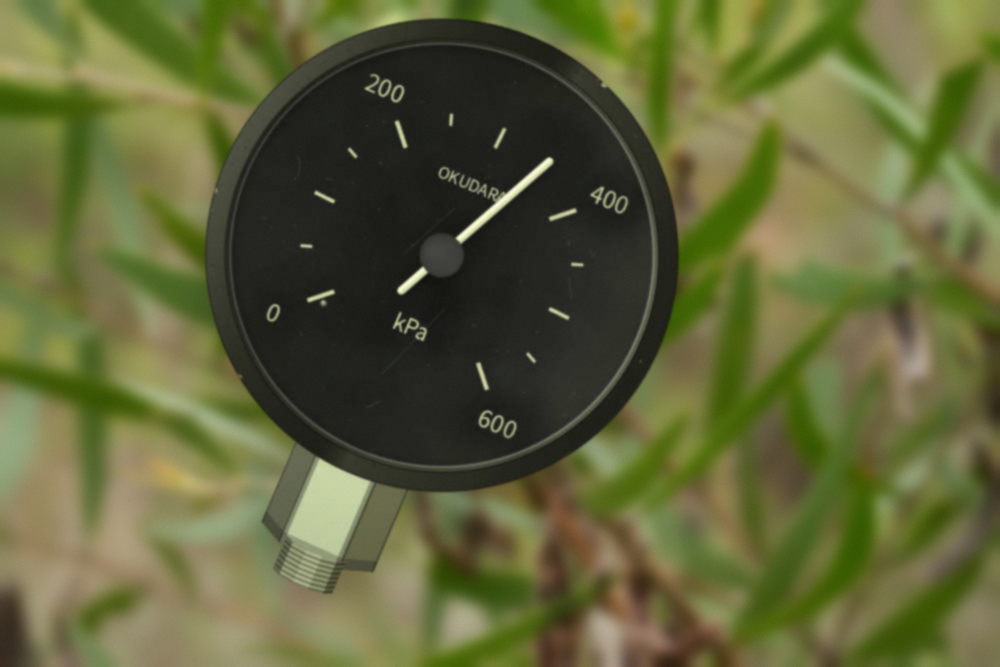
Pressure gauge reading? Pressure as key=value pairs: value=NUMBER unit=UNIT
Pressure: value=350 unit=kPa
